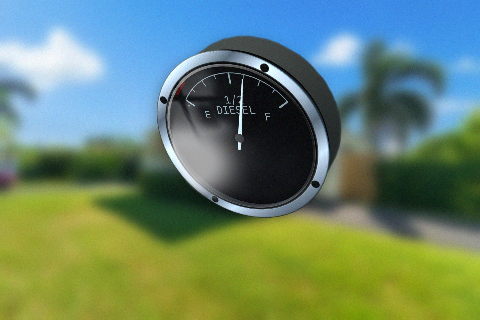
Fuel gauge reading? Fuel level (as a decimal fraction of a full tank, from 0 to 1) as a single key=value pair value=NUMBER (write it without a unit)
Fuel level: value=0.625
